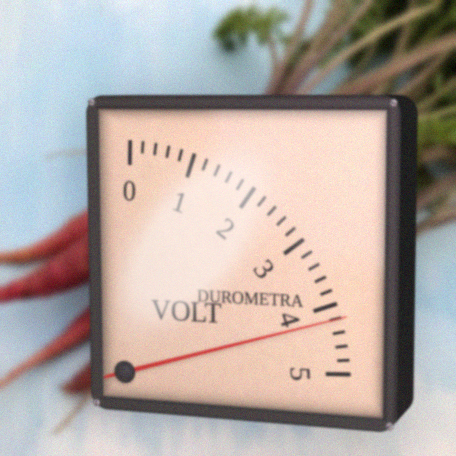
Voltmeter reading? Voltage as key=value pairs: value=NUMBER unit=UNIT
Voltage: value=4.2 unit=V
